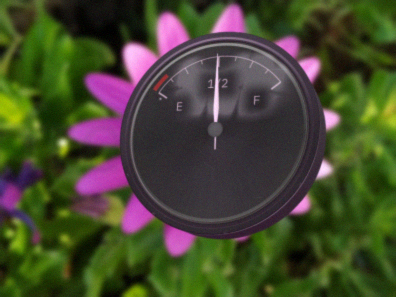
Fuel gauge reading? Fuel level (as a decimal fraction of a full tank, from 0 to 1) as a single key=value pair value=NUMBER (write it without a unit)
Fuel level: value=0.5
